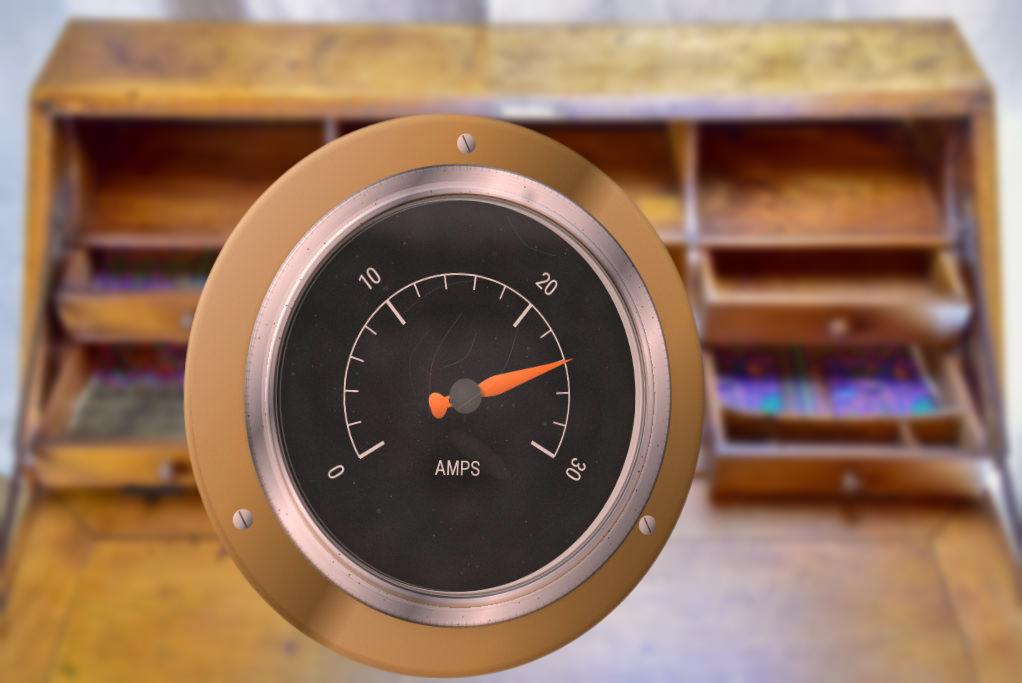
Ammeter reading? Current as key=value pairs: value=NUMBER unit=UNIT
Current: value=24 unit=A
